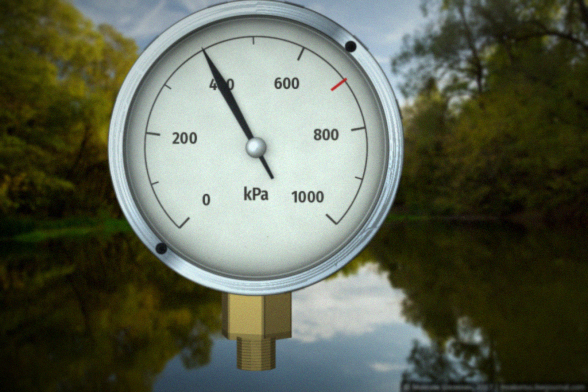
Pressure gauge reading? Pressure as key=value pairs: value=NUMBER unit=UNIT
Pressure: value=400 unit=kPa
